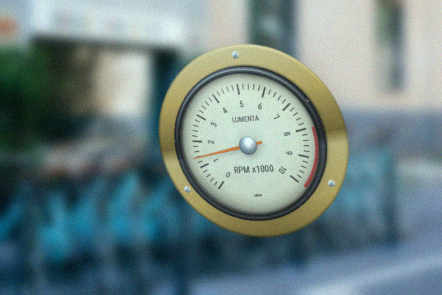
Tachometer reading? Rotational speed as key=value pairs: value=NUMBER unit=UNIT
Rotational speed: value=1400 unit=rpm
